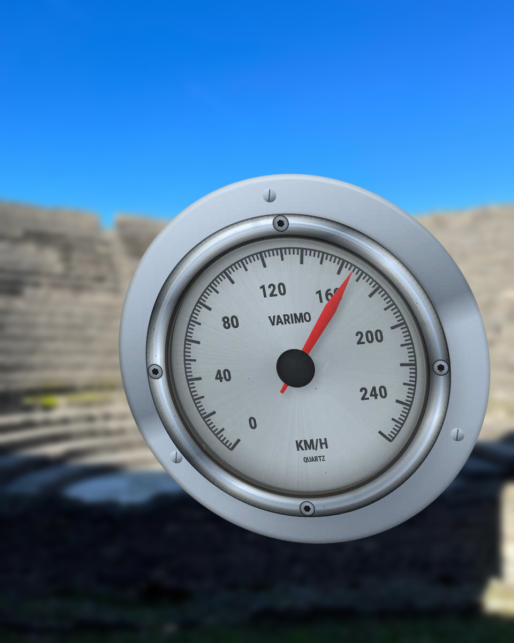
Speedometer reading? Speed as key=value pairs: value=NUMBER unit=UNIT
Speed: value=166 unit=km/h
